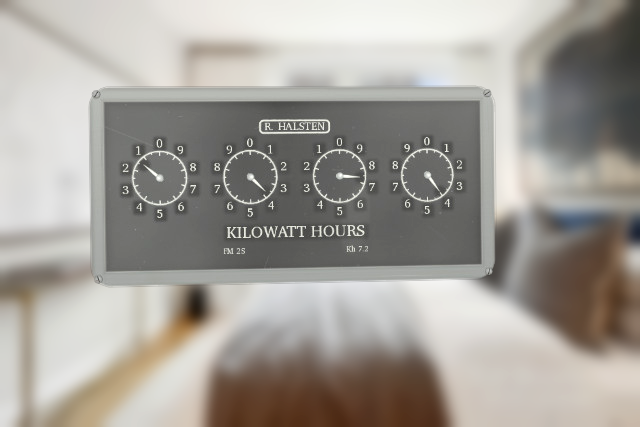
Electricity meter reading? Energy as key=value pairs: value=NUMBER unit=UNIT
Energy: value=1374 unit=kWh
